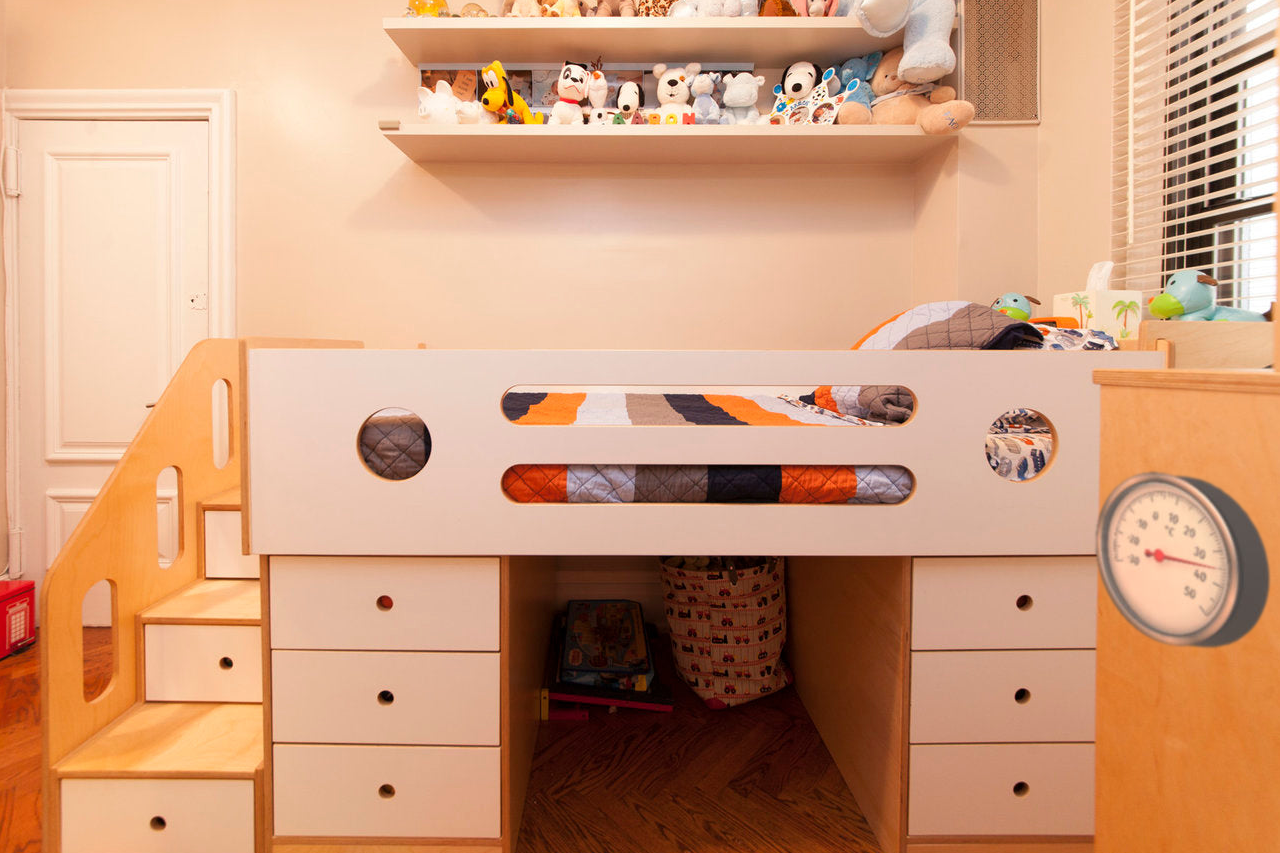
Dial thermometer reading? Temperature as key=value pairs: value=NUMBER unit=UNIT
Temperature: value=35 unit=°C
